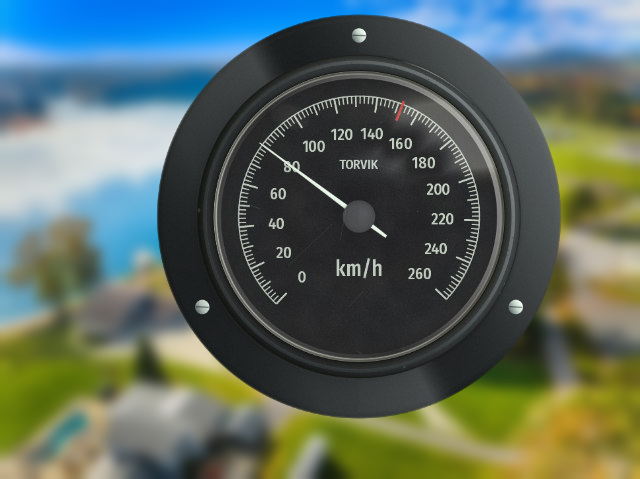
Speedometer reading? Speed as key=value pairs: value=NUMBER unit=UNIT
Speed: value=80 unit=km/h
